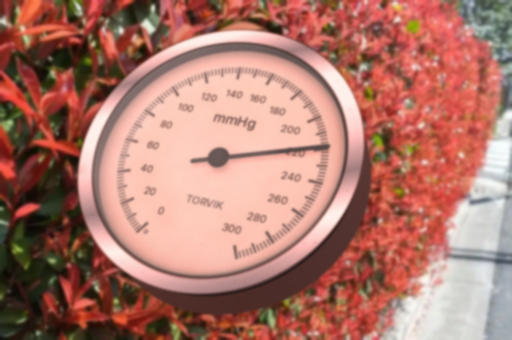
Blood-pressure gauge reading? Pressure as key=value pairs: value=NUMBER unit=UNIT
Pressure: value=220 unit=mmHg
